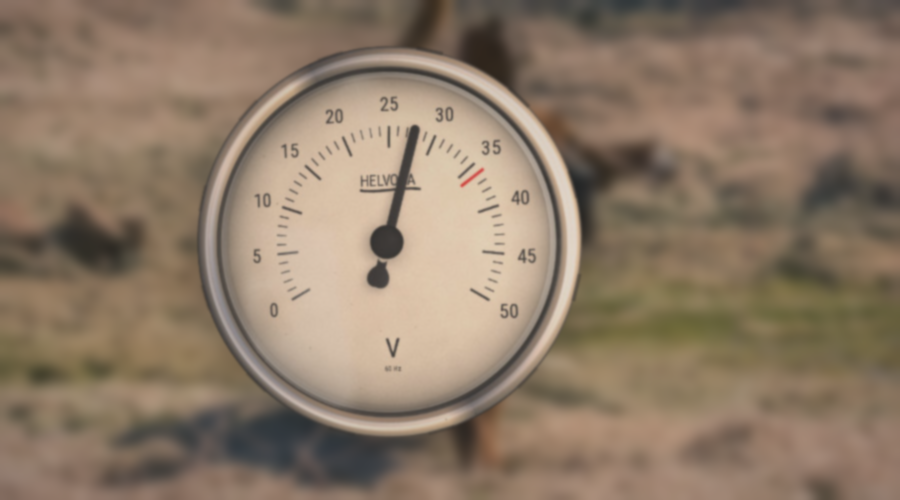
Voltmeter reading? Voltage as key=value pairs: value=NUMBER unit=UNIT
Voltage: value=28 unit=V
